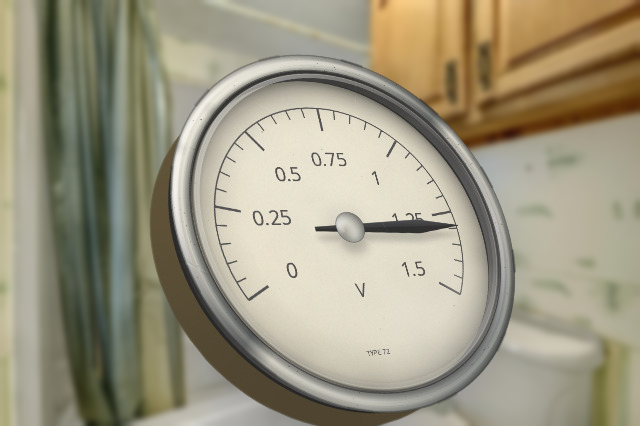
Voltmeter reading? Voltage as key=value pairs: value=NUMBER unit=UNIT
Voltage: value=1.3 unit=V
